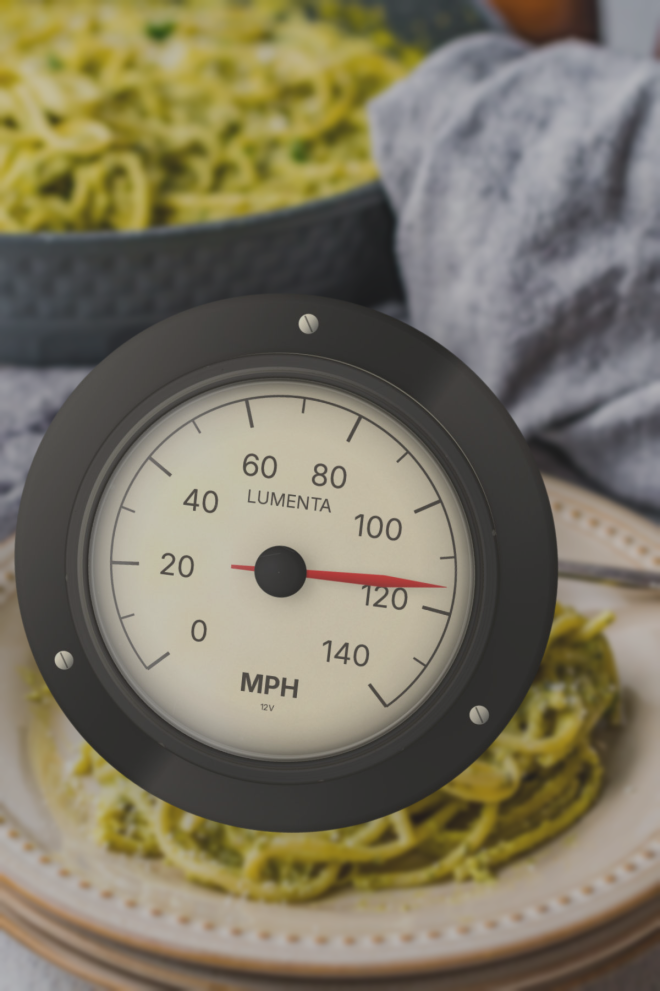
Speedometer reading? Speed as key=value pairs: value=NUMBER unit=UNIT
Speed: value=115 unit=mph
